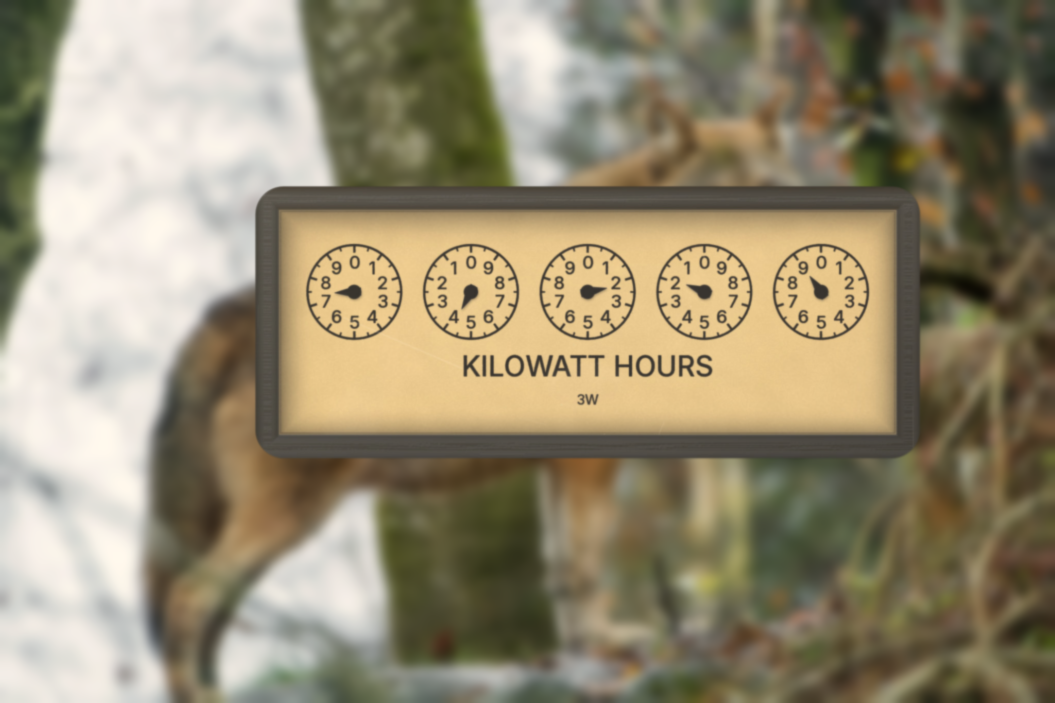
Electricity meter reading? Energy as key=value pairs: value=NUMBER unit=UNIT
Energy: value=74219 unit=kWh
